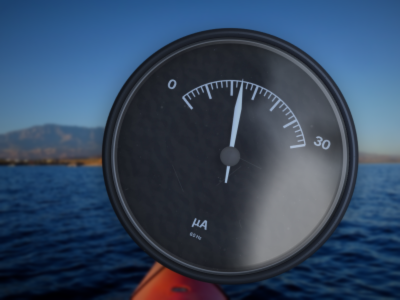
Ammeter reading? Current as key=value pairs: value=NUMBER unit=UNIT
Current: value=12 unit=µA
